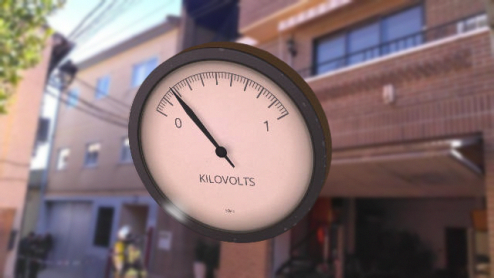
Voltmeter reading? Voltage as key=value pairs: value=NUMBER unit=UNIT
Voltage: value=0.2 unit=kV
